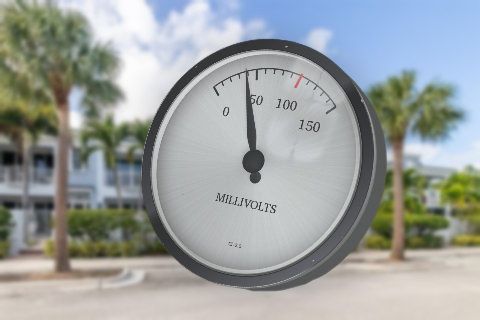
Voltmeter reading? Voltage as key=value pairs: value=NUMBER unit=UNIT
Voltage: value=40 unit=mV
